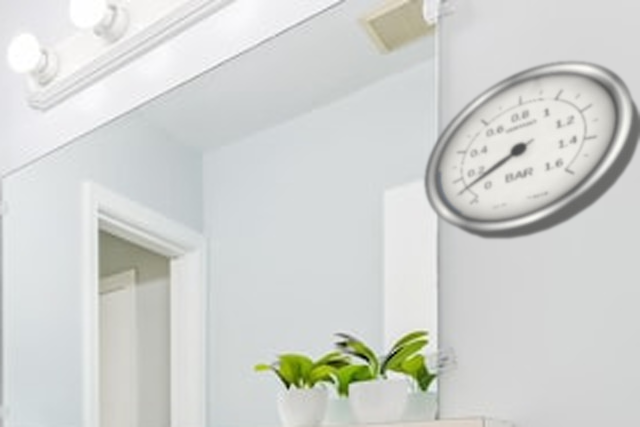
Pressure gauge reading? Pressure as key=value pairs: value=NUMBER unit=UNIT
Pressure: value=0.1 unit=bar
